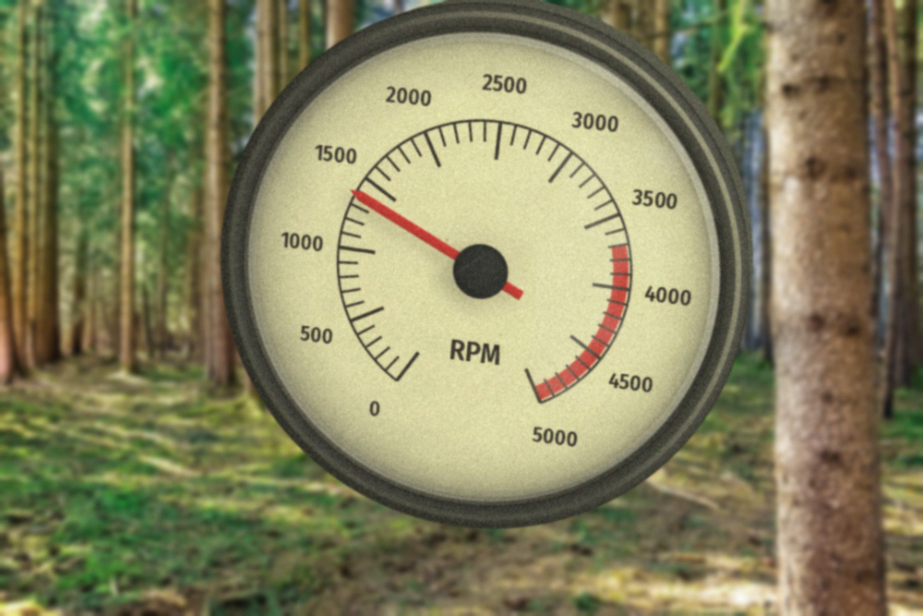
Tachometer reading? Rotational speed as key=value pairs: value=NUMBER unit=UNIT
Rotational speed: value=1400 unit=rpm
